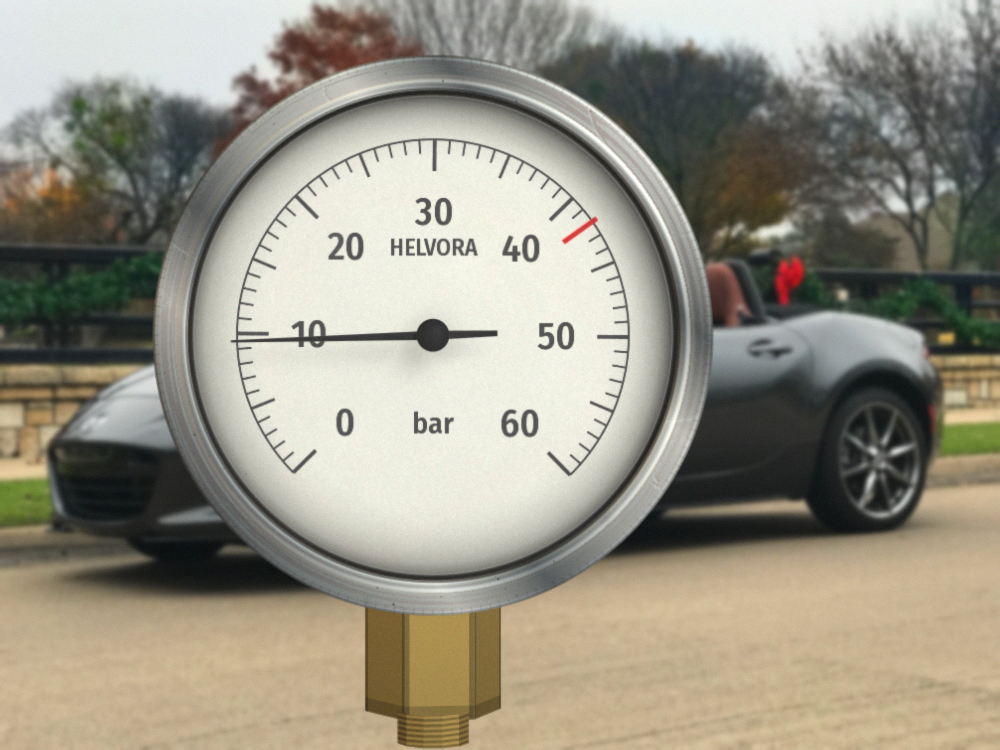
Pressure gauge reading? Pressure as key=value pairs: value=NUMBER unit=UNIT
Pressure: value=9.5 unit=bar
